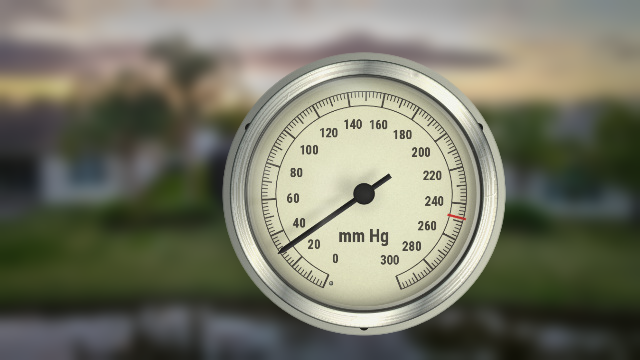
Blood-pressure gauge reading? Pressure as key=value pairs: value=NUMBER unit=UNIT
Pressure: value=30 unit=mmHg
